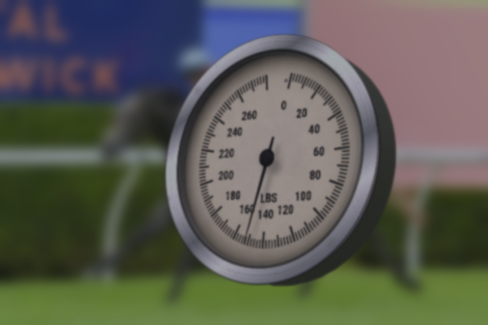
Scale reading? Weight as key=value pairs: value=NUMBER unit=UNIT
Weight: value=150 unit=lb
